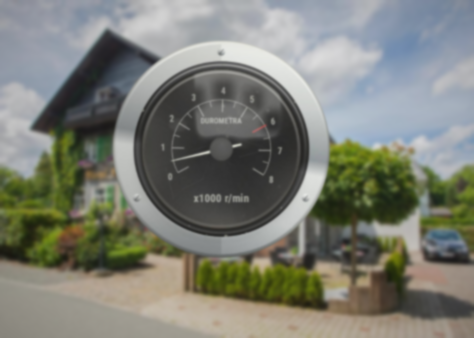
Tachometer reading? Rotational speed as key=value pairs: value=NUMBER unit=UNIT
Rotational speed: value=500 unit=rpm
